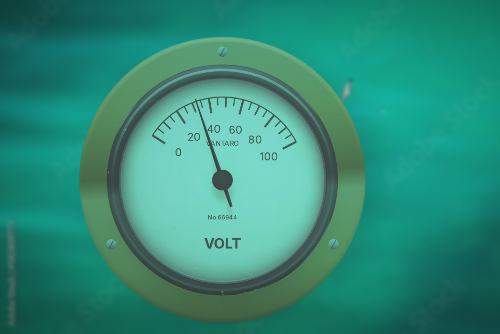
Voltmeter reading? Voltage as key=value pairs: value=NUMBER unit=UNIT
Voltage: value=32.5 unit=V
